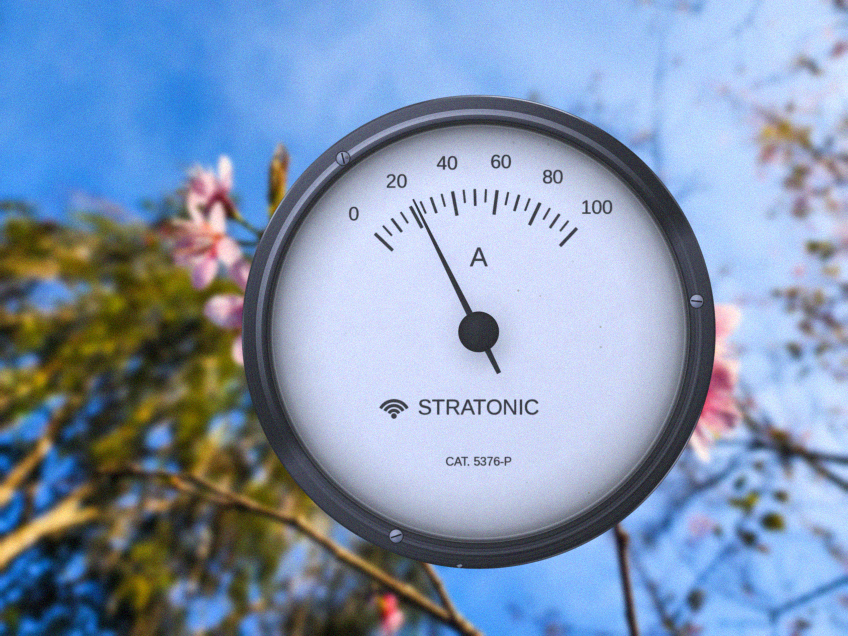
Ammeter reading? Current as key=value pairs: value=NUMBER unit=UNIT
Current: value=22.5 unit=A
